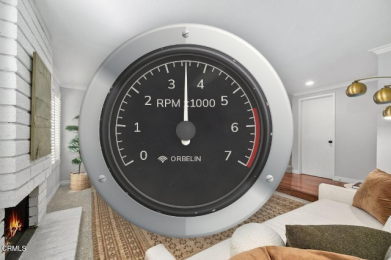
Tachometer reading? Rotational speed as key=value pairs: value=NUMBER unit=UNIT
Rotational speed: value=3500 unit=rpm
